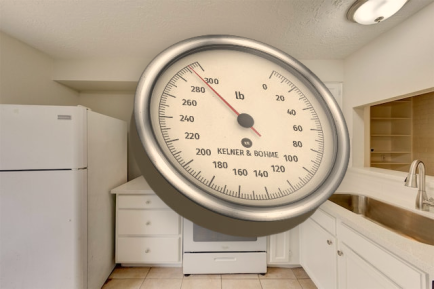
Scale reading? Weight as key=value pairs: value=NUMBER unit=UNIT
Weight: value=290 unit=lb
